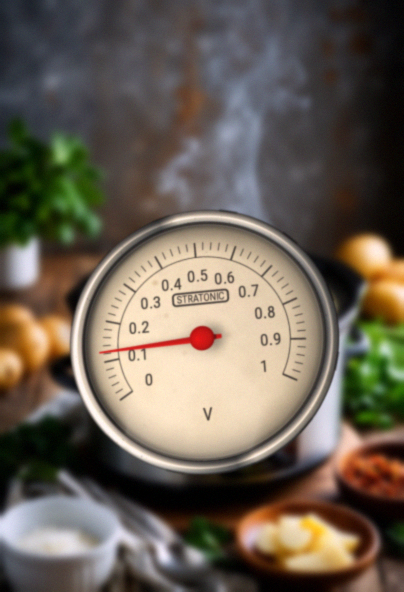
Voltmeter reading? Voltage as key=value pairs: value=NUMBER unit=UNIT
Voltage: value=0.12 unit=V
